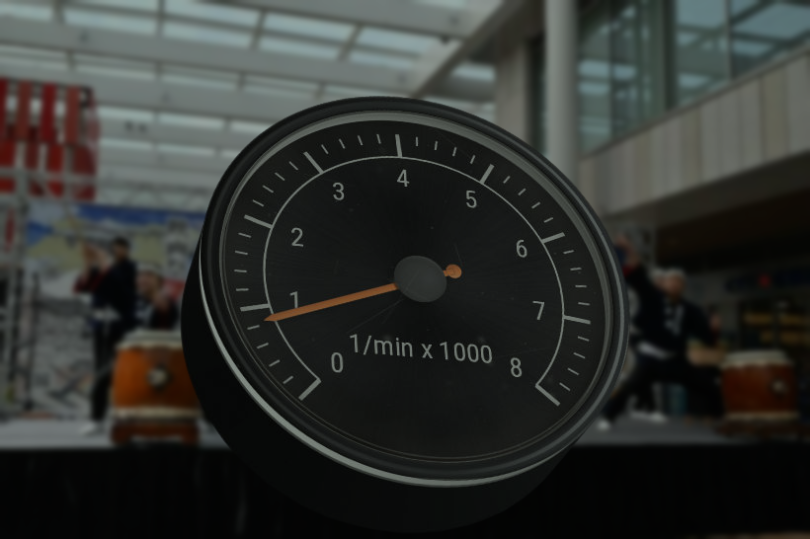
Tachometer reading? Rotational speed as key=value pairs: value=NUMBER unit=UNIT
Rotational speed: value=800 unit=rpm
